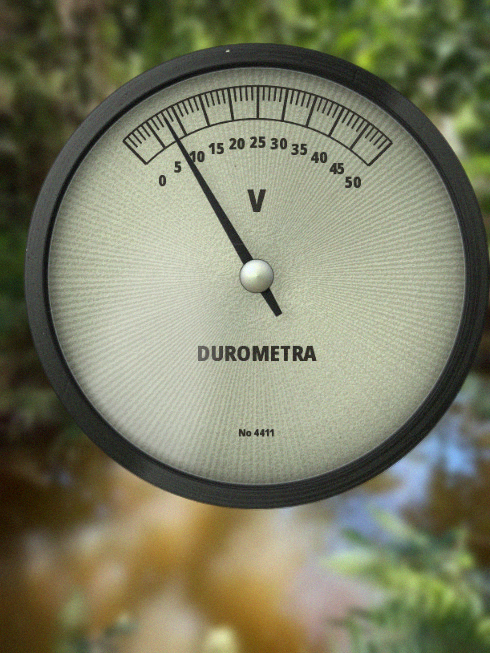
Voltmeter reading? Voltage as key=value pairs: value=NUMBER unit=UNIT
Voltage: value=8 unit=V
